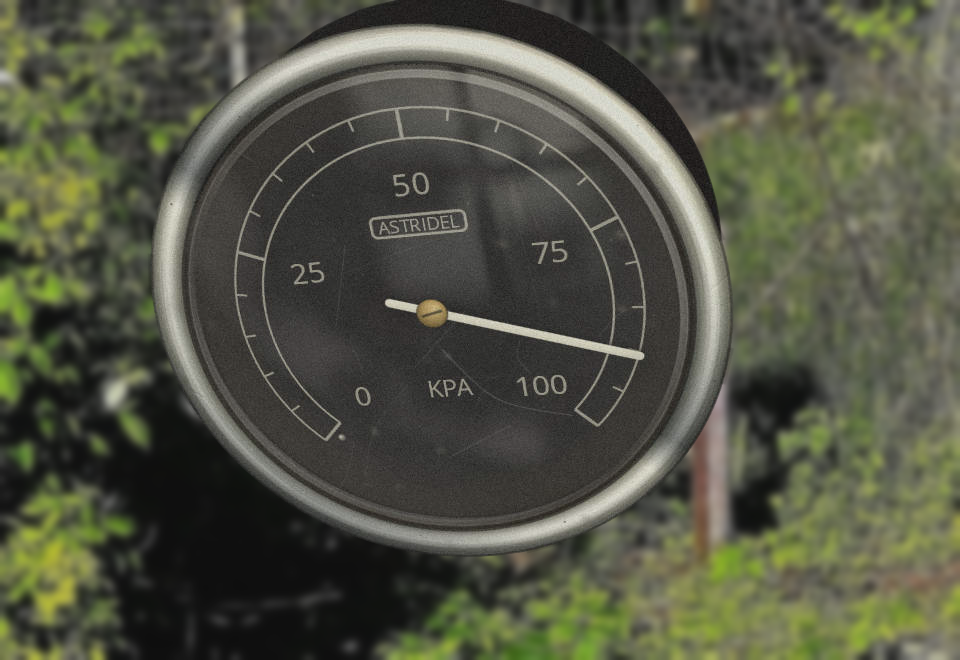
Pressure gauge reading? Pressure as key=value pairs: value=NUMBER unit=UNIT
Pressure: value=90 unit=kPa
